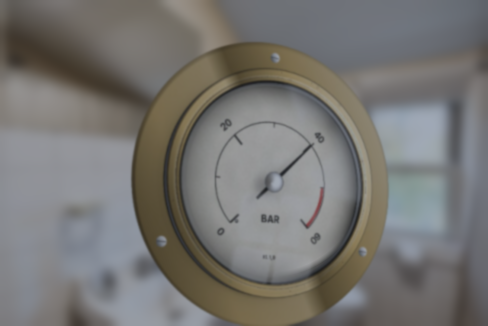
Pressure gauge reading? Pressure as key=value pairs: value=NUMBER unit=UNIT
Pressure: value=40 unit=bar
